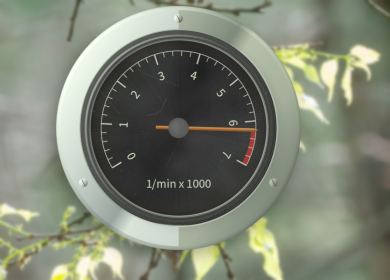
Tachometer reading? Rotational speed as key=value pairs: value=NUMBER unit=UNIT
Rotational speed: value=6200 unit=rpm
